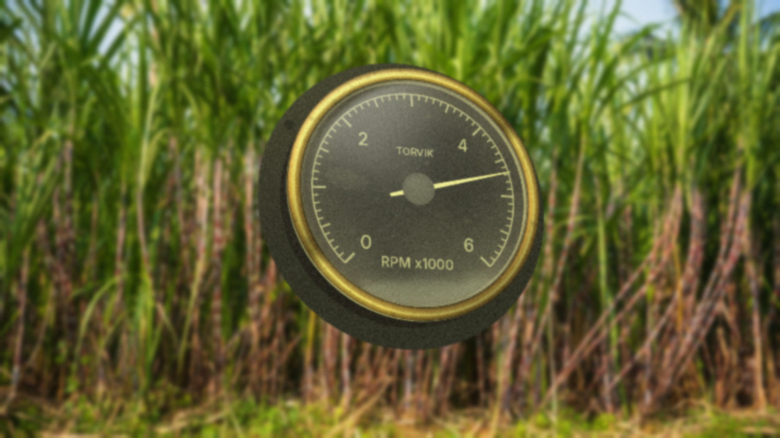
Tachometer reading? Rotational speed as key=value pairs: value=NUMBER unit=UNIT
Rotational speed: value=4700 unit=rpm
